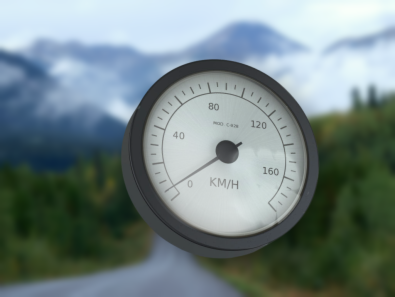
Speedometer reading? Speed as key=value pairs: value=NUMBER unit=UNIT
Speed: value=5 unit=km/h
